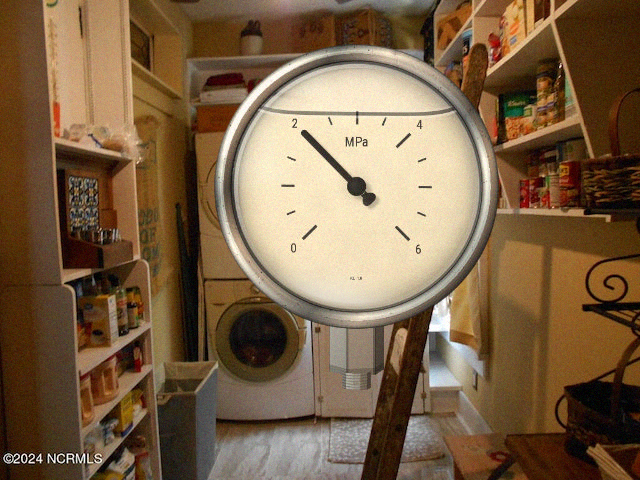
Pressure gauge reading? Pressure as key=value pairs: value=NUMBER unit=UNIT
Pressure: value=2 unit=MPa
